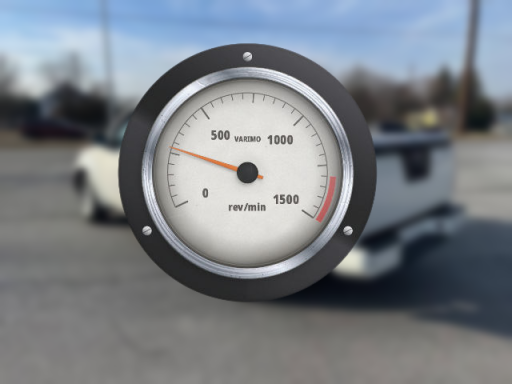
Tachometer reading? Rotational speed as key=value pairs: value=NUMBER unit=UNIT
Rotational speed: value=275 unit=rpm
